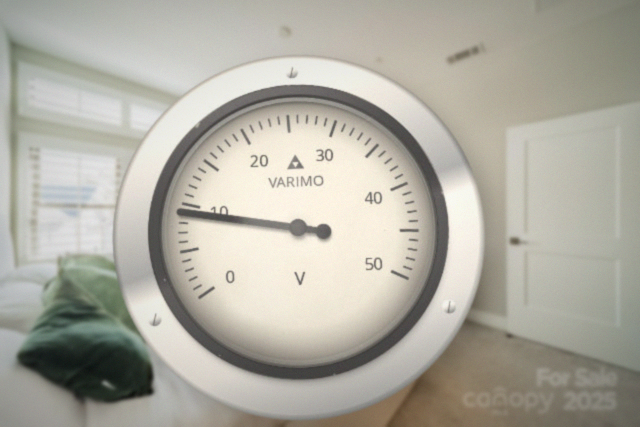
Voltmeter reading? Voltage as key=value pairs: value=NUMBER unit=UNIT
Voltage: value=9 unit=V
